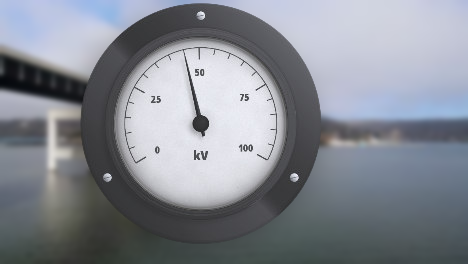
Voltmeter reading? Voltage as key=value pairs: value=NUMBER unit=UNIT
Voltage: value=45 unit=kV
